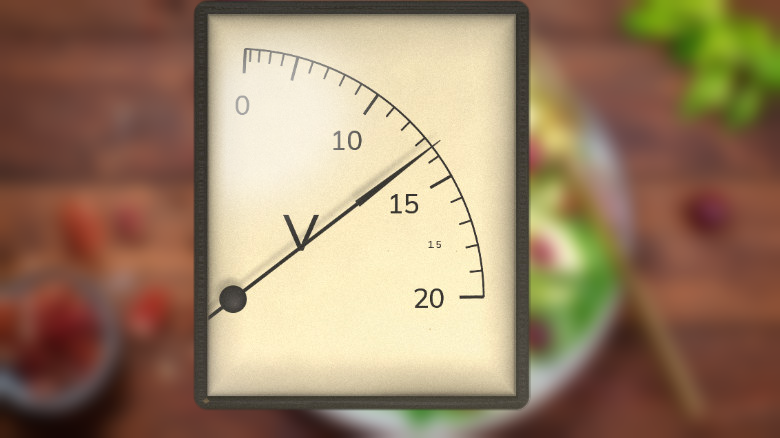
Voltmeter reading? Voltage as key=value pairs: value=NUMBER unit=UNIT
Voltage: value=13.5 unit=V
